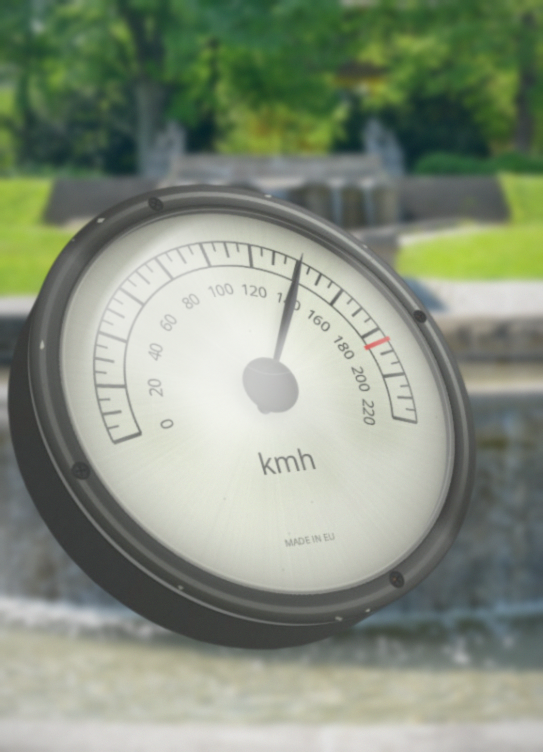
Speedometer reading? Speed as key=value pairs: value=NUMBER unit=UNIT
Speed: value=140 unit=km/h
